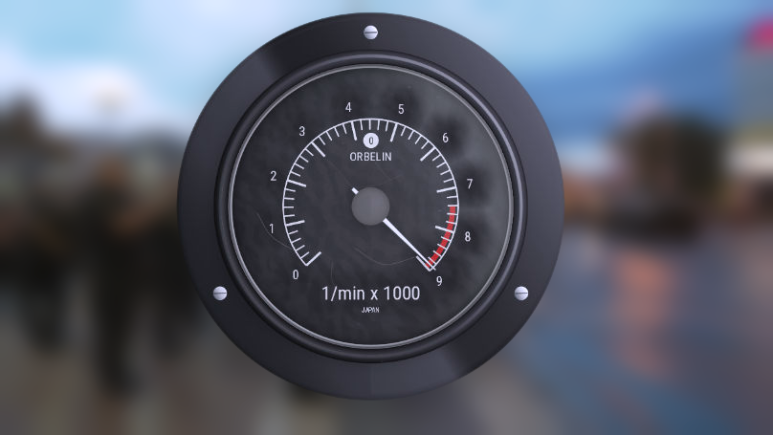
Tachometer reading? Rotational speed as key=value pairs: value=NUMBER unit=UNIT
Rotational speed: value=8900 unit=rpm
